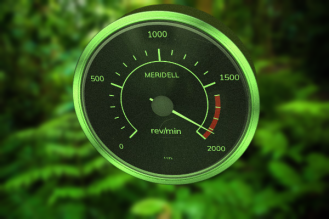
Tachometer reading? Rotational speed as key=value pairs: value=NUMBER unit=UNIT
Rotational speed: value=1900 unit=rpm
